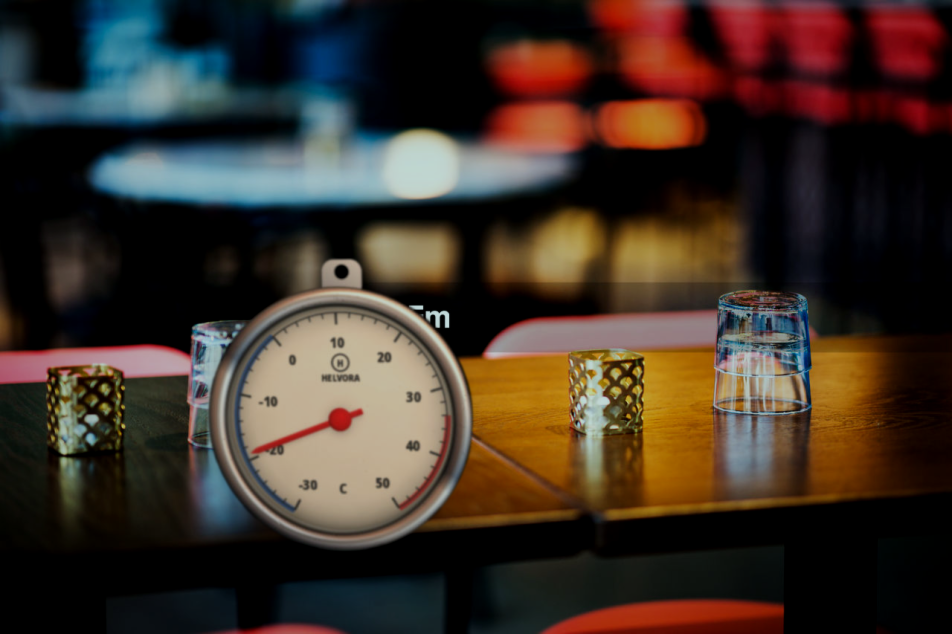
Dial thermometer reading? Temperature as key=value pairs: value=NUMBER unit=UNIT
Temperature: value=-19 unit=°C
